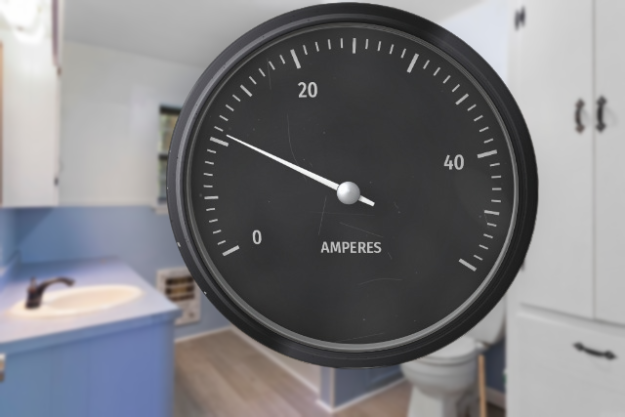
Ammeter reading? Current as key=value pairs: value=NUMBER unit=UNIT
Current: value=11 unit=A
